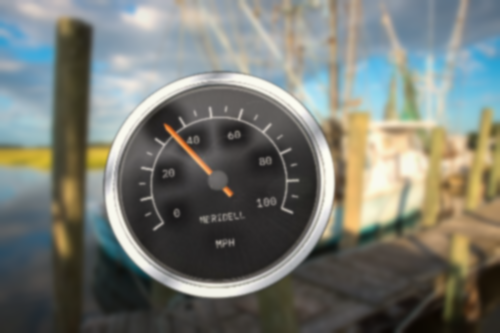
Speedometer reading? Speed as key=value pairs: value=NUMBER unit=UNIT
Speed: value=35 unit=mph
